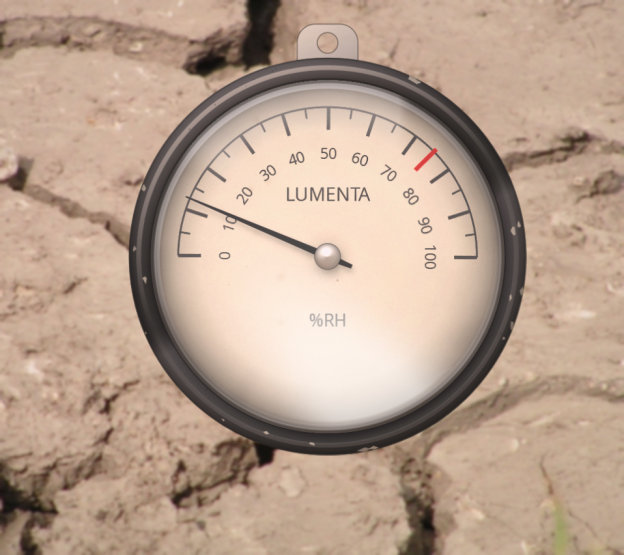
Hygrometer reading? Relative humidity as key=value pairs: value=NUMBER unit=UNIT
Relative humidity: value=12.5 unit=%
